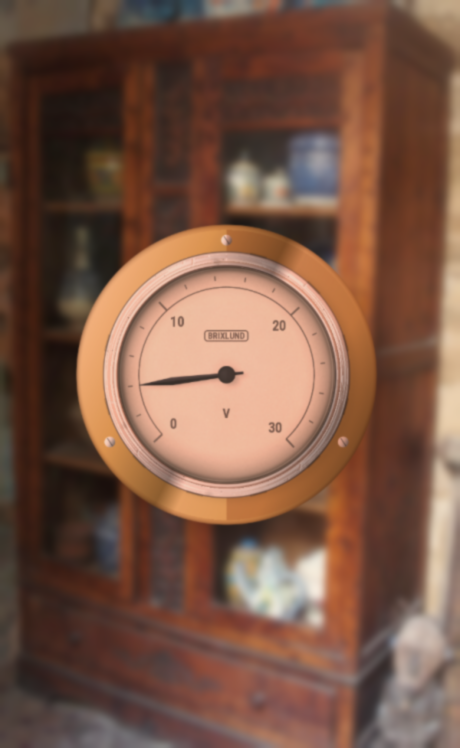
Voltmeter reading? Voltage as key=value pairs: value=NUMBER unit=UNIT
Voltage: value=4 unit=V
